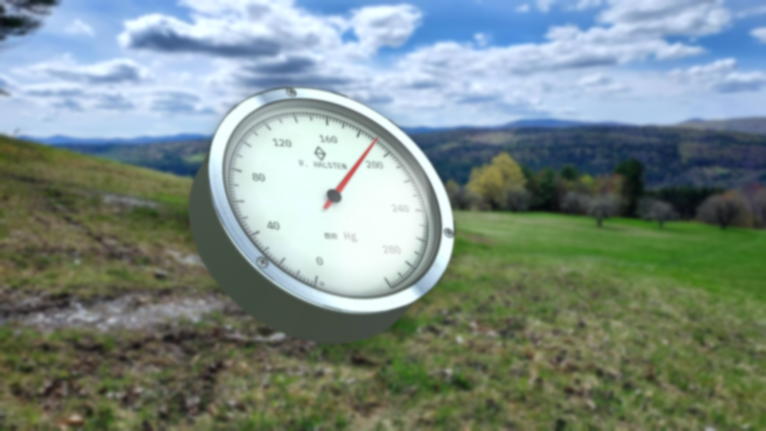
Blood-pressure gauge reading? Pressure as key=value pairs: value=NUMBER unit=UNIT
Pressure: value=190 unit=mmHg
